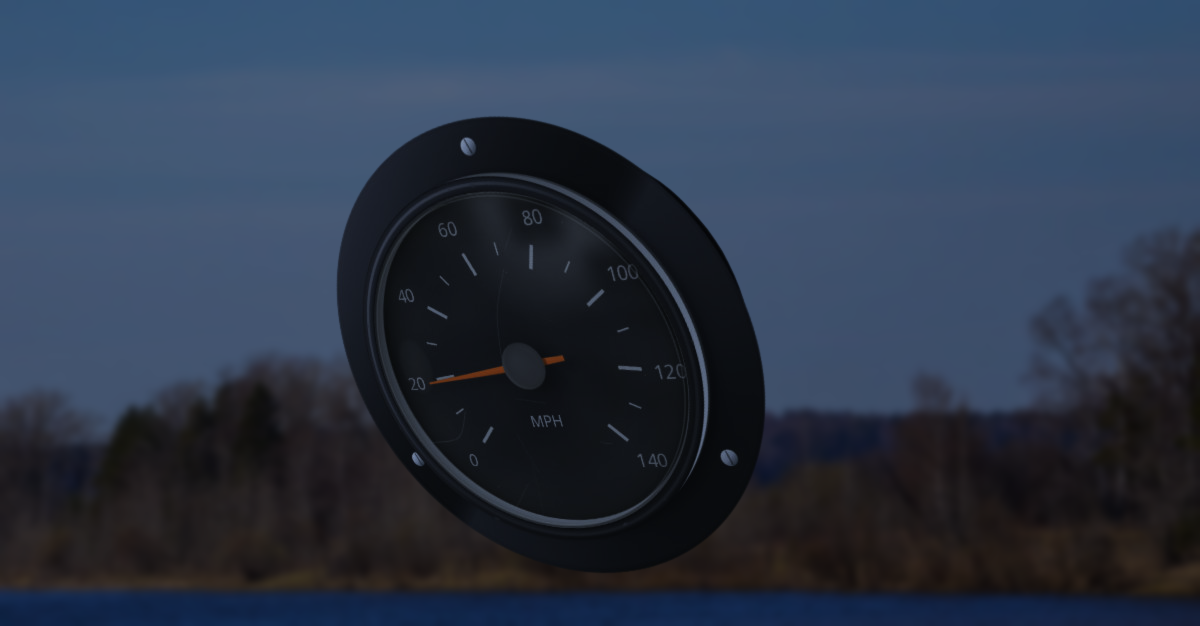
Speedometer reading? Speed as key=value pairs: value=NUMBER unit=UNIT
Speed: value=20 unit=mph
